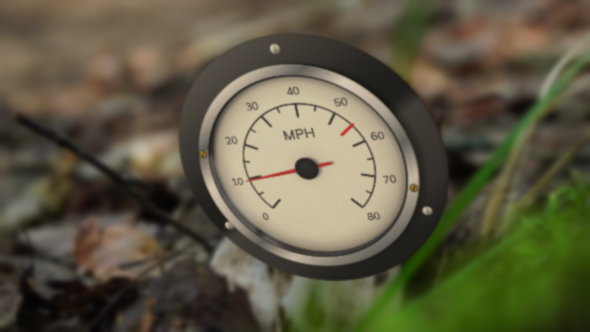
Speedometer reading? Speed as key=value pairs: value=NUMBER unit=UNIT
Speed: value=10 unit=mph
